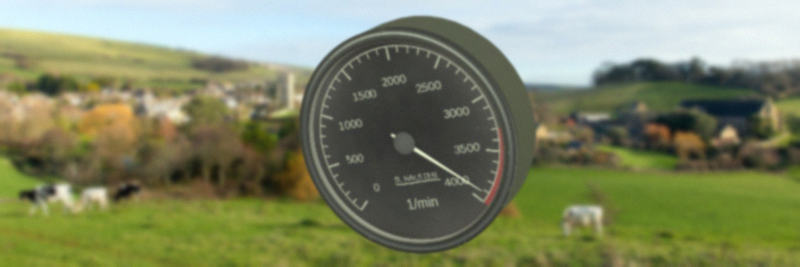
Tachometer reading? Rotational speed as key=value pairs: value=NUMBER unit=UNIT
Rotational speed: value=3900 unit=rpm
